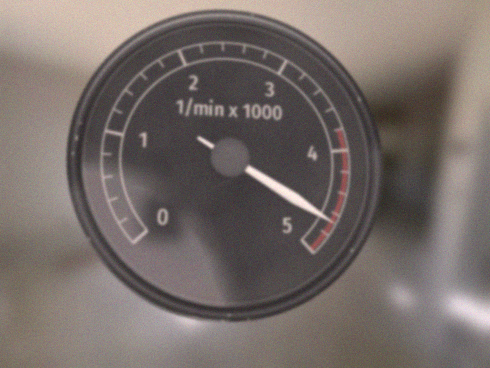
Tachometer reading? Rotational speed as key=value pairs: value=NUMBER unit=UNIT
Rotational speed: value=4700 unit=rpm
